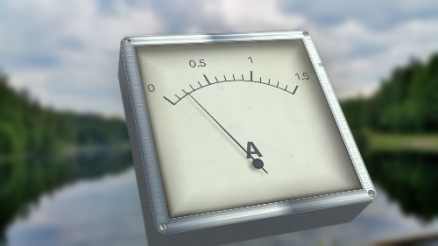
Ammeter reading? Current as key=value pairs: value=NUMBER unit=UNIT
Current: value=0.2 unit=A
